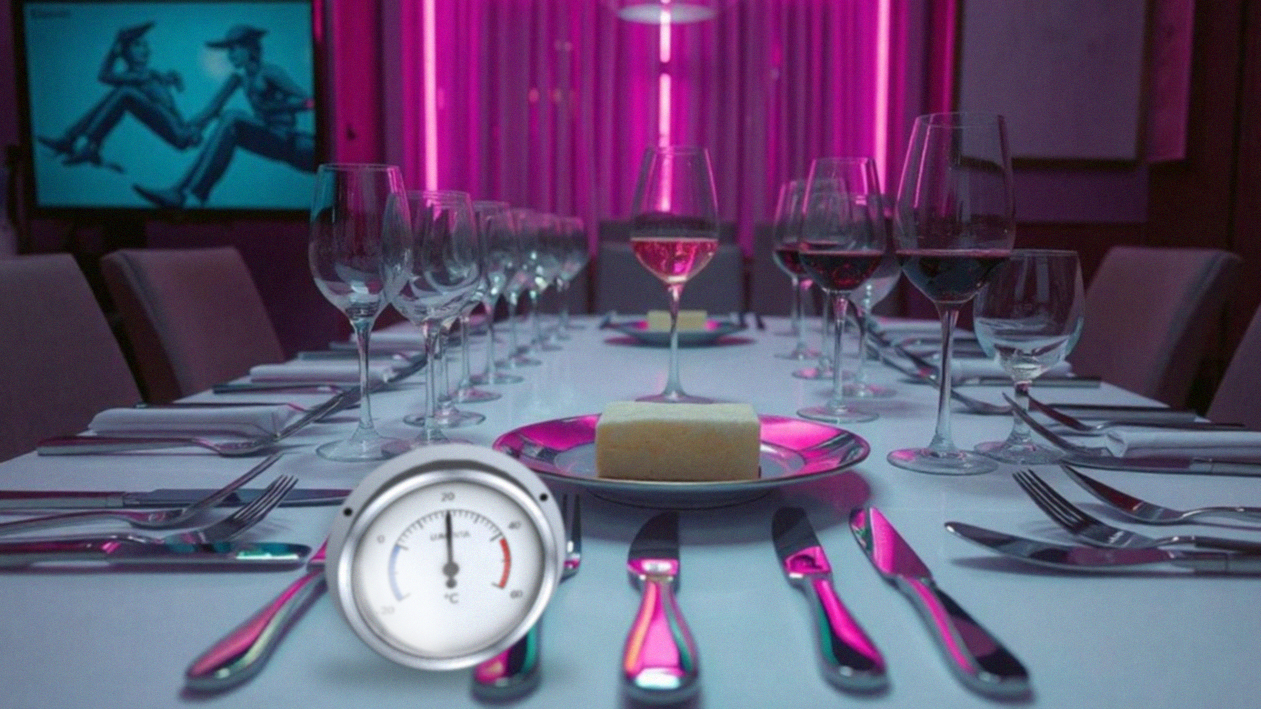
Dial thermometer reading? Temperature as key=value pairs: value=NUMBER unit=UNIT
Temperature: value=20 unit=°C
